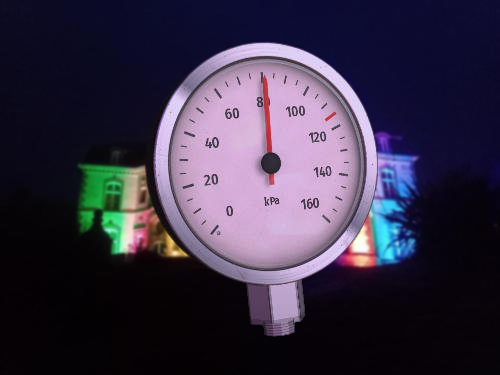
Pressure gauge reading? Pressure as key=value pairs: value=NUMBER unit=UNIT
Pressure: value=80 unit=kPa
